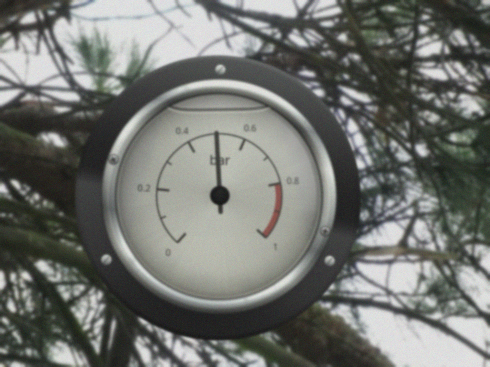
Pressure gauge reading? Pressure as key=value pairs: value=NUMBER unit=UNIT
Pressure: value=0.5 unit=bar
